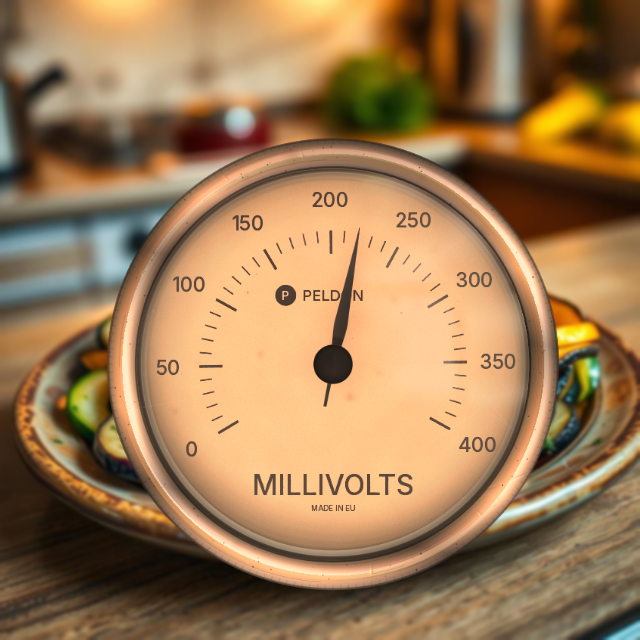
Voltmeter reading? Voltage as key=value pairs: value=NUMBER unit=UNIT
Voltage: value=220 unit=mV
